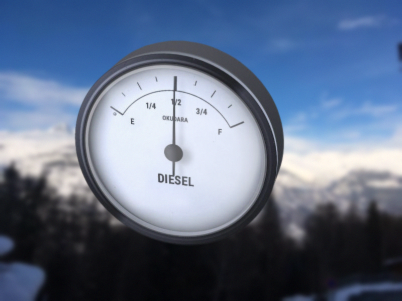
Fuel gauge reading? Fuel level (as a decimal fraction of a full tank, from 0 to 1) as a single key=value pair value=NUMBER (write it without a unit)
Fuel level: value=0.5
